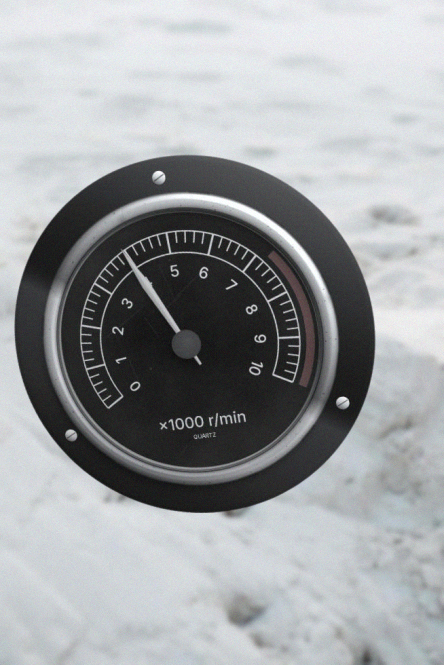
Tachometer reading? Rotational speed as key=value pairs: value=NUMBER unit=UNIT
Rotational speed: value=4000 unit=rpm
